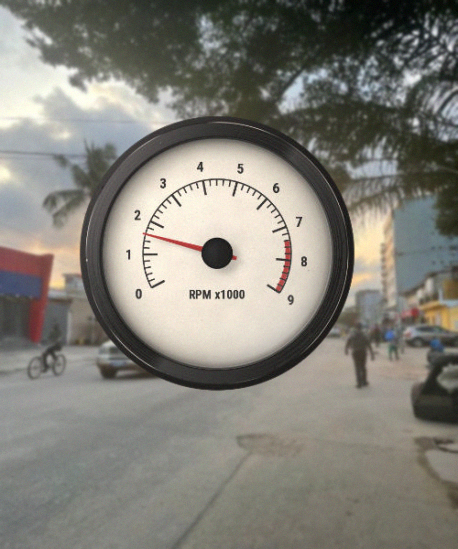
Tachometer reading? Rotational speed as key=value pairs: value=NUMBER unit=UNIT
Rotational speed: value=1600 unit=rpm
